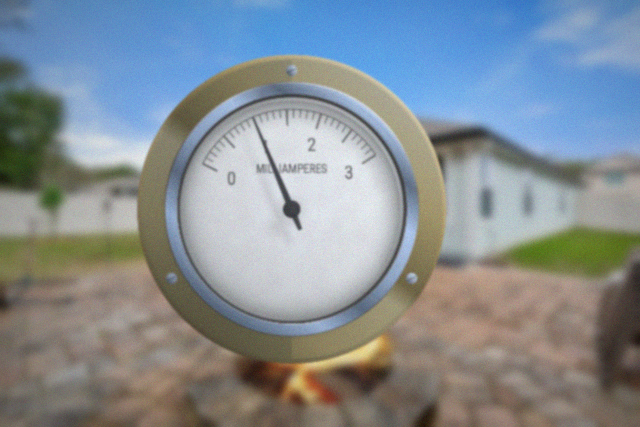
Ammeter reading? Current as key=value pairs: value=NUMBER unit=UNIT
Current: value=1 unit=mA
